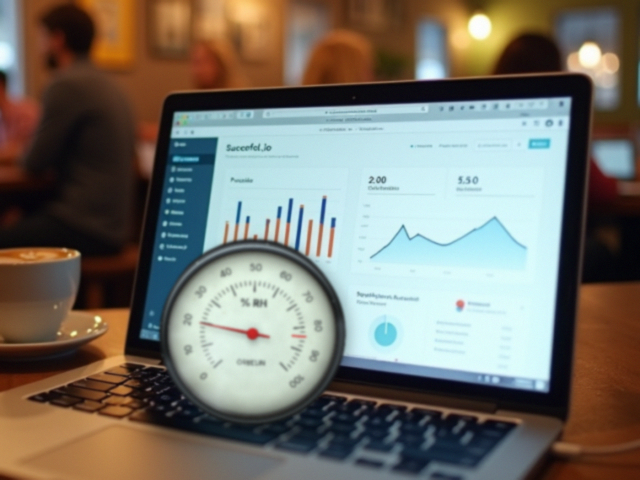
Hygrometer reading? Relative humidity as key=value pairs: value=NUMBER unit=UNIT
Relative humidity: value=20 unit=%
